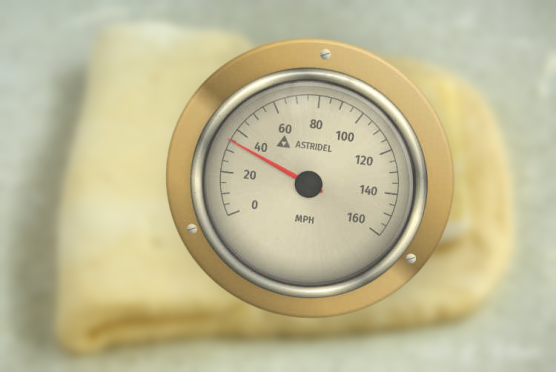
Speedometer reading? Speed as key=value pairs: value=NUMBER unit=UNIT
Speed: value=35 unit=mph
